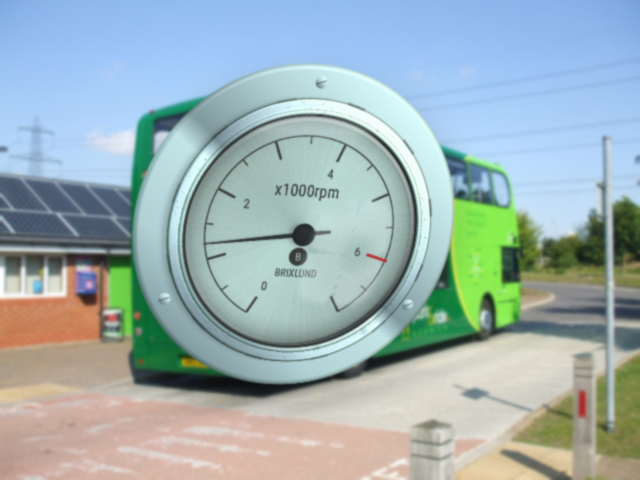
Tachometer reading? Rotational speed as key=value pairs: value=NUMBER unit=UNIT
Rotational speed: value=1250 unit=rpm
